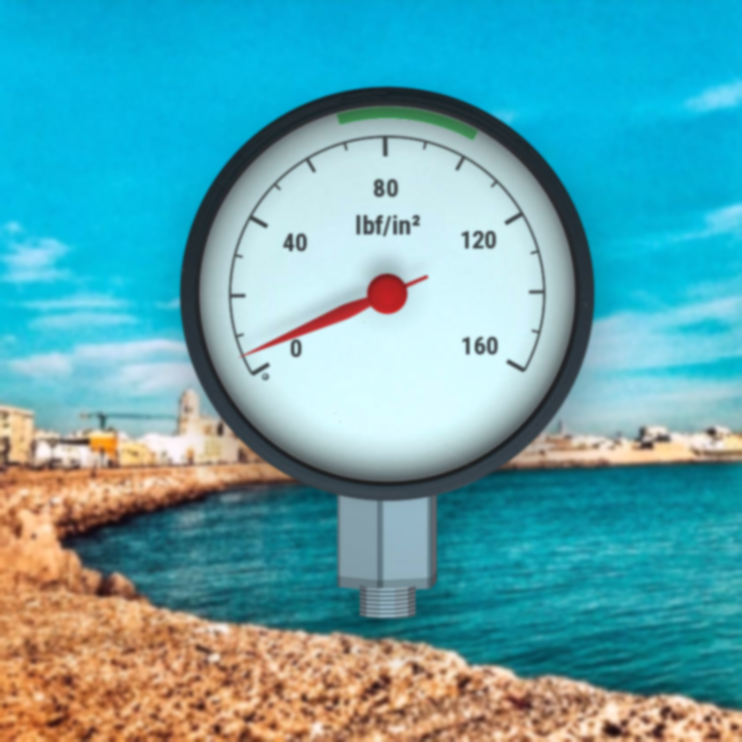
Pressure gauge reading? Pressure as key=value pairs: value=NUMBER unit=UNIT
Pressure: value=5 unit=psi
